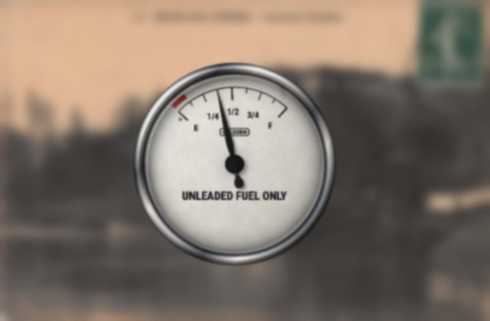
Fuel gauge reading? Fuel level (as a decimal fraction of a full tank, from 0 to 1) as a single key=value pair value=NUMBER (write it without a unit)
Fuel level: value=0.375
